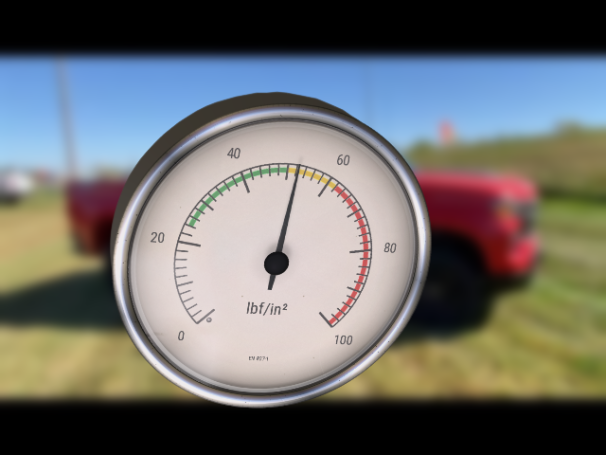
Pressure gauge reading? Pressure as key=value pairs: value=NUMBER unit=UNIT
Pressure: value=52 unit=psi
